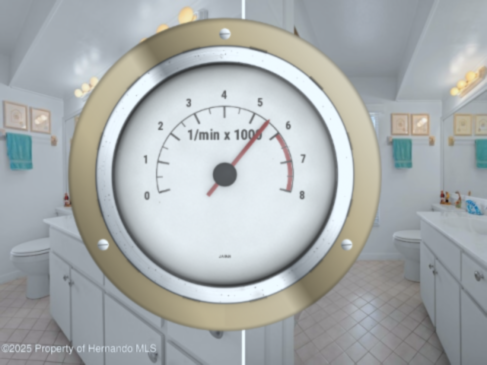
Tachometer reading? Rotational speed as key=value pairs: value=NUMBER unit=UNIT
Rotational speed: value=5500 unit=rpm
